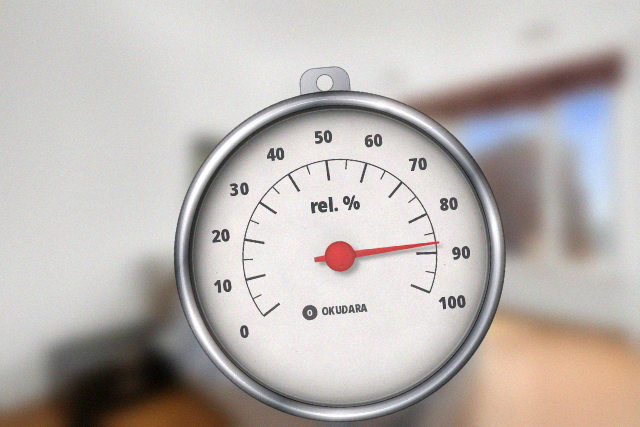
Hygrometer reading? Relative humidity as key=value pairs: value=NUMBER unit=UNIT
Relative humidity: value=87.5 unit=%
